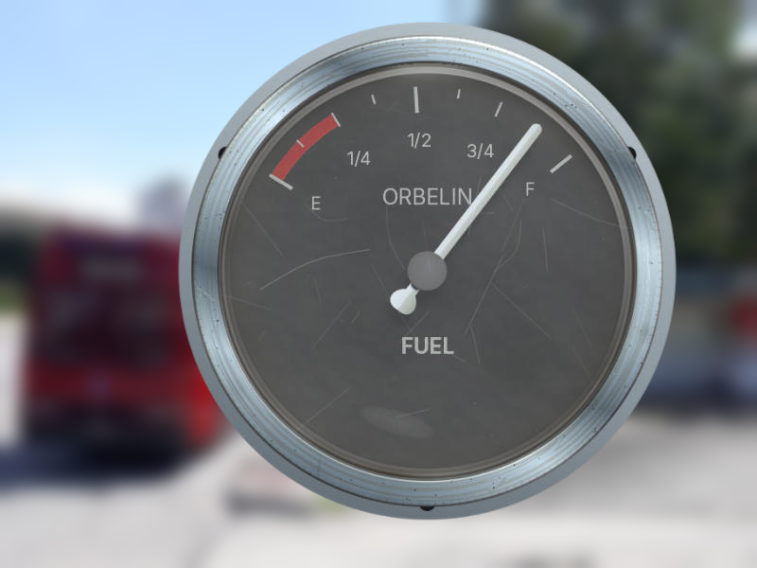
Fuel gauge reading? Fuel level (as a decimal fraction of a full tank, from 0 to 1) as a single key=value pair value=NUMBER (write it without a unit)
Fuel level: value=0.875
